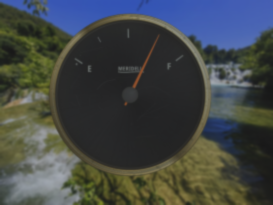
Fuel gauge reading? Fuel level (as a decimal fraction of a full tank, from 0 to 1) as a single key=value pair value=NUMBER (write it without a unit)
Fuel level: value=0.75
